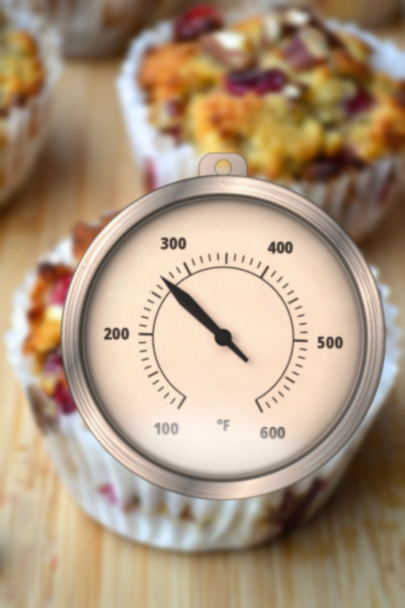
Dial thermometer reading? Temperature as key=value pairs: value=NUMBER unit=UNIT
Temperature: value=270 unit=°F
